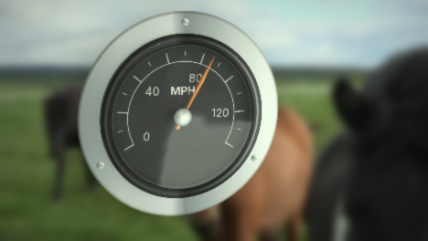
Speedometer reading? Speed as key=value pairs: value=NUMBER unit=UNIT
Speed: value=85 unit=mph
